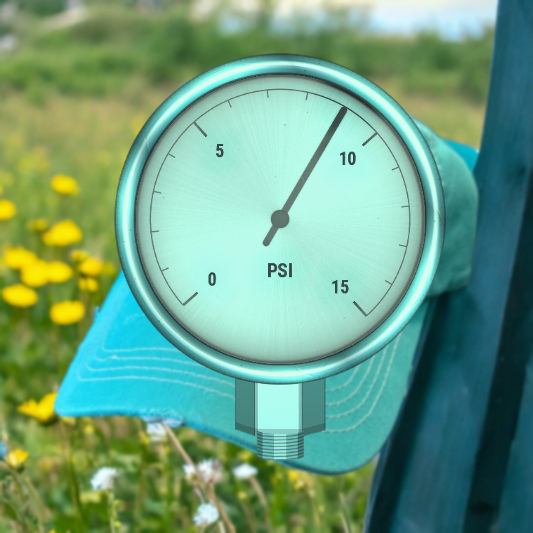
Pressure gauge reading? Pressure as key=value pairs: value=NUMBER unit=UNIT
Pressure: value=9 unit=psi
